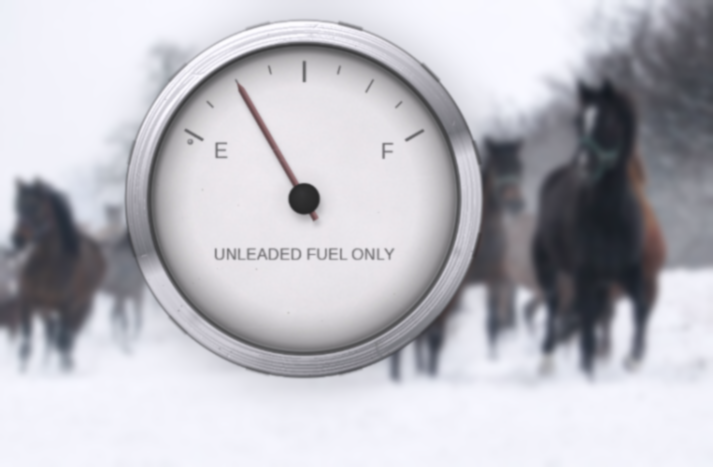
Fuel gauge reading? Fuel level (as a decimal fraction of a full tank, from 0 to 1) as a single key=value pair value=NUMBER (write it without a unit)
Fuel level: value=0.25
